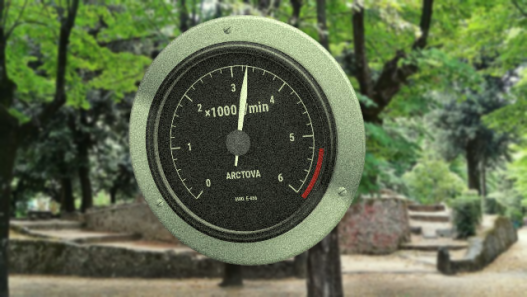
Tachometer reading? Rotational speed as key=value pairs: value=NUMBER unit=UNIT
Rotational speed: value=3300 unit=rpm
